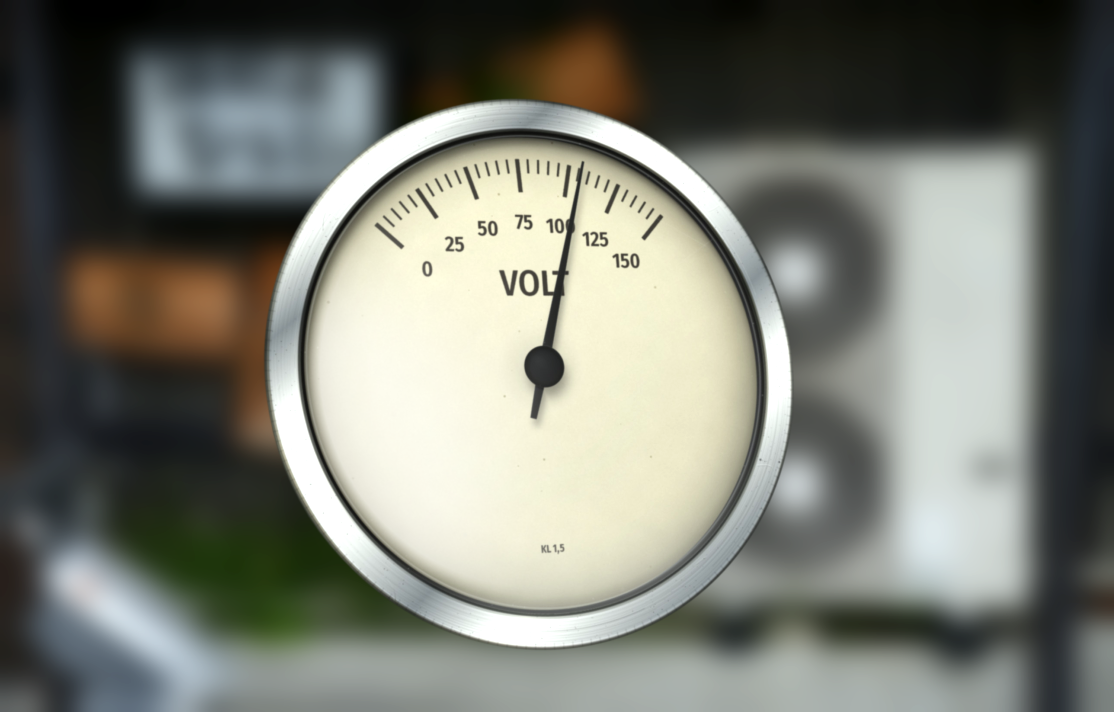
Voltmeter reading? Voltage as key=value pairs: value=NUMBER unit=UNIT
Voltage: value=105 unit=V
